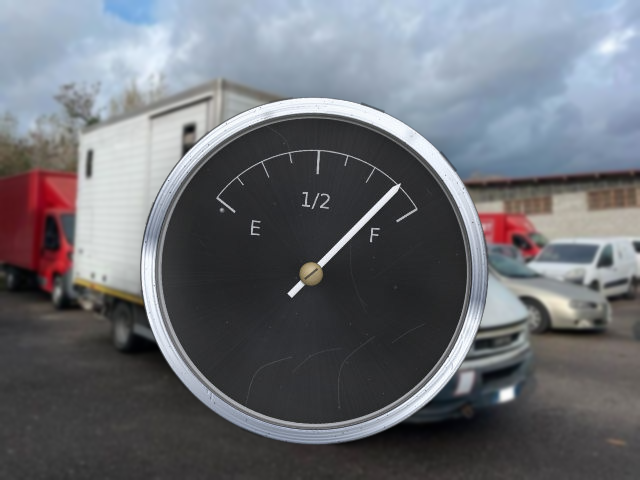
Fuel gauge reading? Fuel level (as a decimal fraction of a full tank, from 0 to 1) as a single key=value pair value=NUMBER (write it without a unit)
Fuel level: value=0.875
